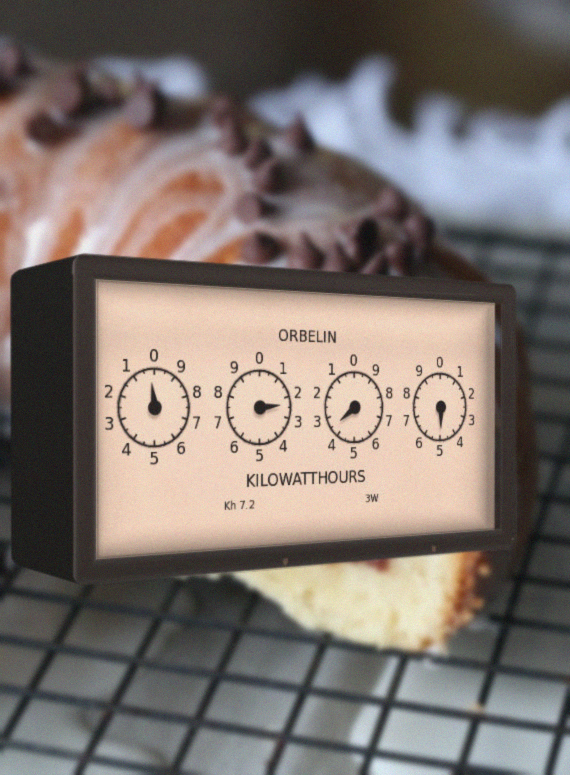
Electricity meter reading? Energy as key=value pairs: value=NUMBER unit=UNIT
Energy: value=235 unit=kWh
